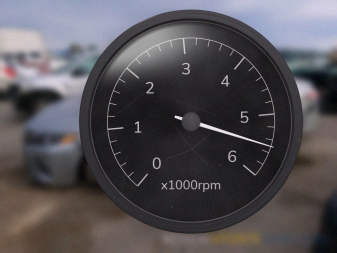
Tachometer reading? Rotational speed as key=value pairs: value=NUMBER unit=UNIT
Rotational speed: value=5500 unit=rpm
